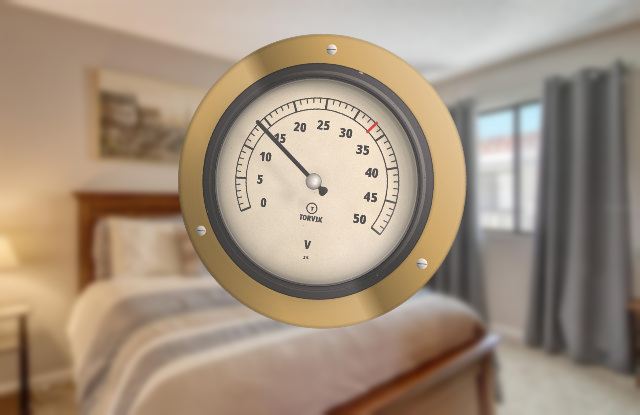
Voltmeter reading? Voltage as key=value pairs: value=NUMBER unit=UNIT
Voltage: value=14 unit=V
